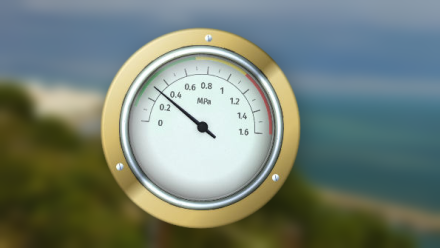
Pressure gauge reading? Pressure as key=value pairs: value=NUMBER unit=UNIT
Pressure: value=0.3 unit=MPa
